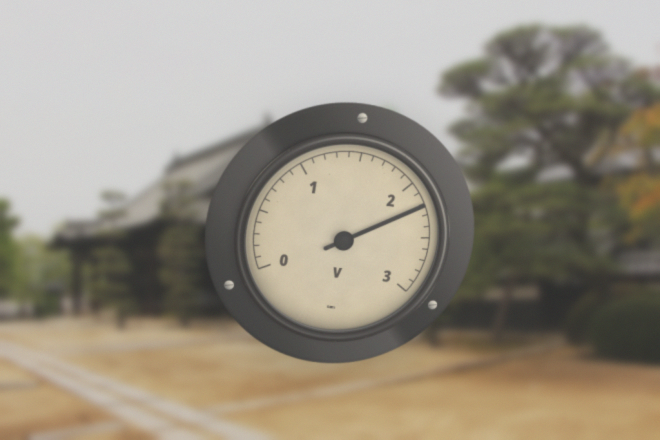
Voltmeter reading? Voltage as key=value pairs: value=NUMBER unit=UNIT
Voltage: value=2.2 unit=V
